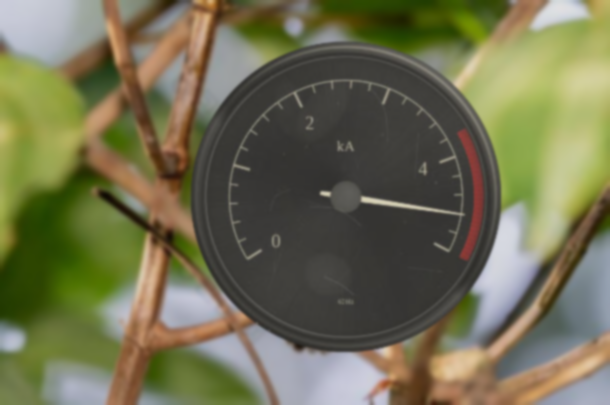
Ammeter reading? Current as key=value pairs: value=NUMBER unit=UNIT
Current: value=4.6 unit=kA
